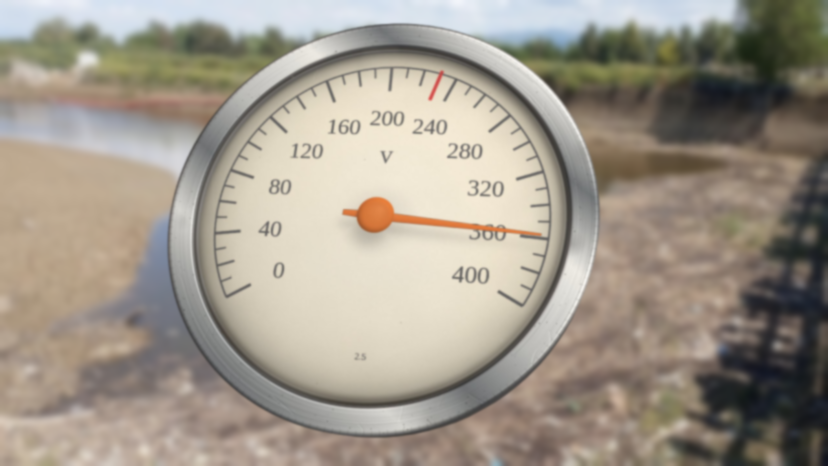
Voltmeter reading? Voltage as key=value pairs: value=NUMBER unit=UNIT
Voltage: value=360 unit=V
